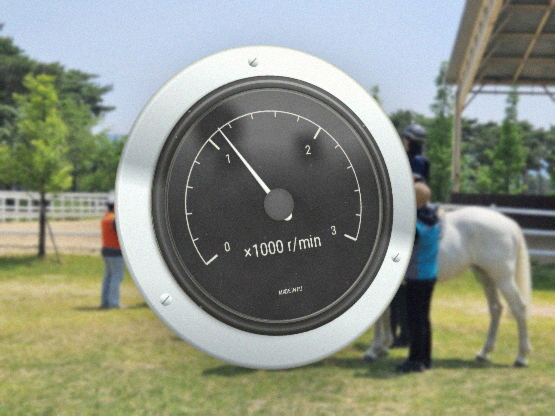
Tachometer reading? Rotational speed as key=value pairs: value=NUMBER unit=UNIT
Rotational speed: value=1100 unit=rpm
